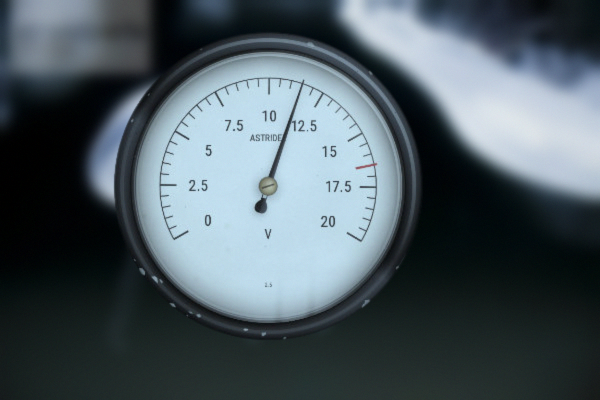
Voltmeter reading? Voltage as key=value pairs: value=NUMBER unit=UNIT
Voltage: value=11.5 unit=V
